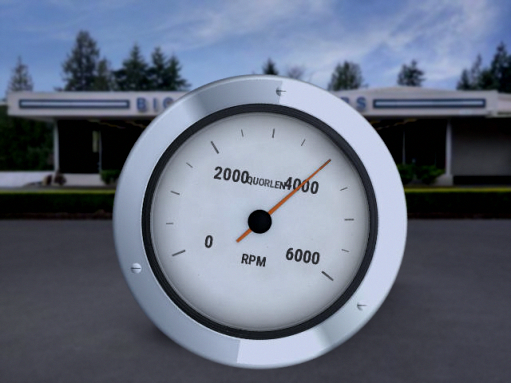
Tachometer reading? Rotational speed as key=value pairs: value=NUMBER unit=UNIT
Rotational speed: value=4000 unit=rpm
